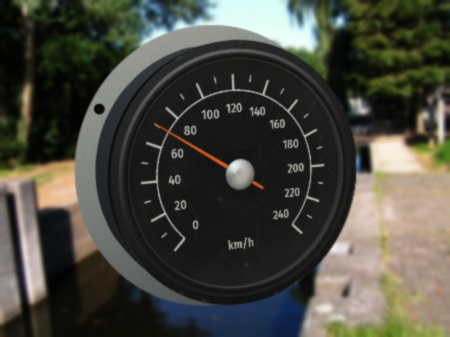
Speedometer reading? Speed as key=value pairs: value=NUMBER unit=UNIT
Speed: value=70 unit=km/h
